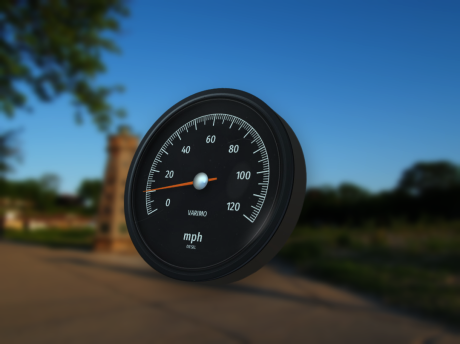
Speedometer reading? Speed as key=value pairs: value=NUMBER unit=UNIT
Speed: value=10 unit=mph
